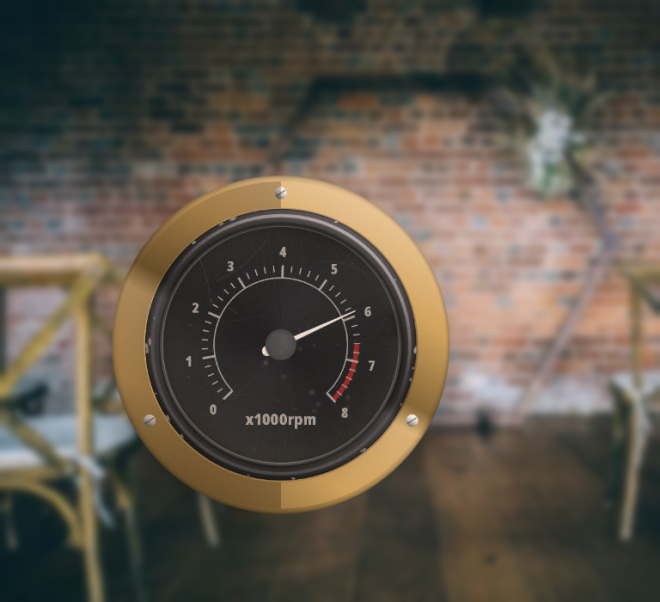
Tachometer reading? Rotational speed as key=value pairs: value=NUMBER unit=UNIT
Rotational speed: value=5900 unit=rpm
